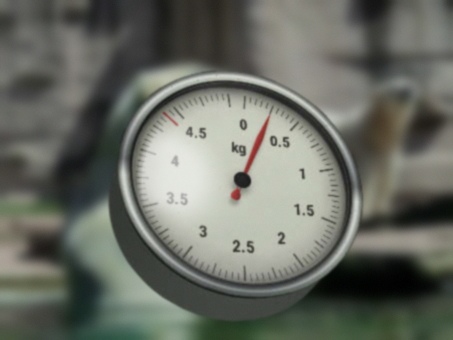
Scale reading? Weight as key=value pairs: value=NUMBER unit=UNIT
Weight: value=0.25 unit=kg
